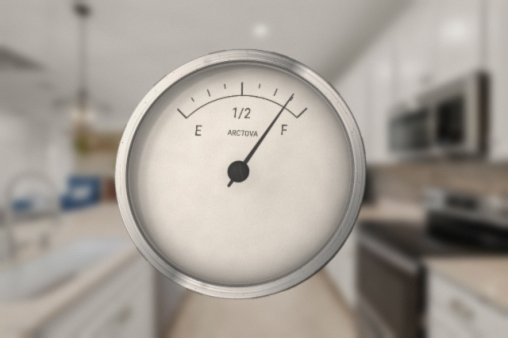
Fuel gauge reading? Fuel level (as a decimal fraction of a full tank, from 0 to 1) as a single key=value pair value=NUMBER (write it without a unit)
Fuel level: value=0.875
